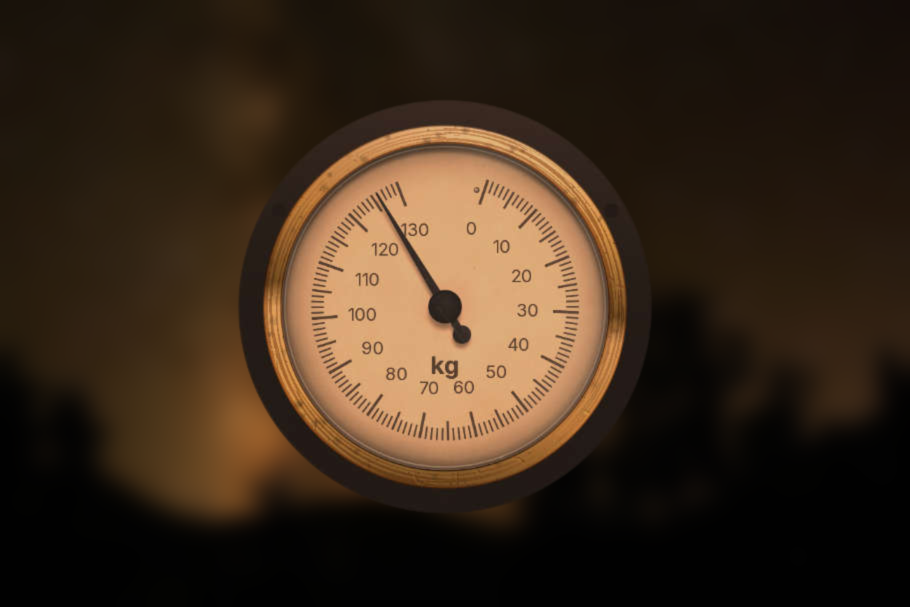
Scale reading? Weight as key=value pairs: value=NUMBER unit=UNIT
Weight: value=126 unit=kg
